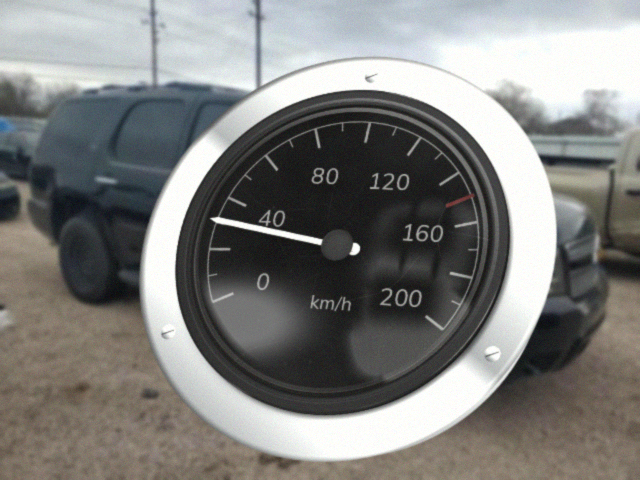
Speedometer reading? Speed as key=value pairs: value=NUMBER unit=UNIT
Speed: value=30 unit=km/h
